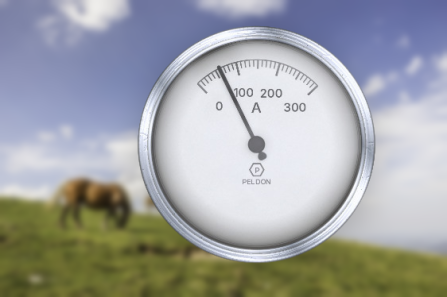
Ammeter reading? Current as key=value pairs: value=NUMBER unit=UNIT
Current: value=60 unit=A
